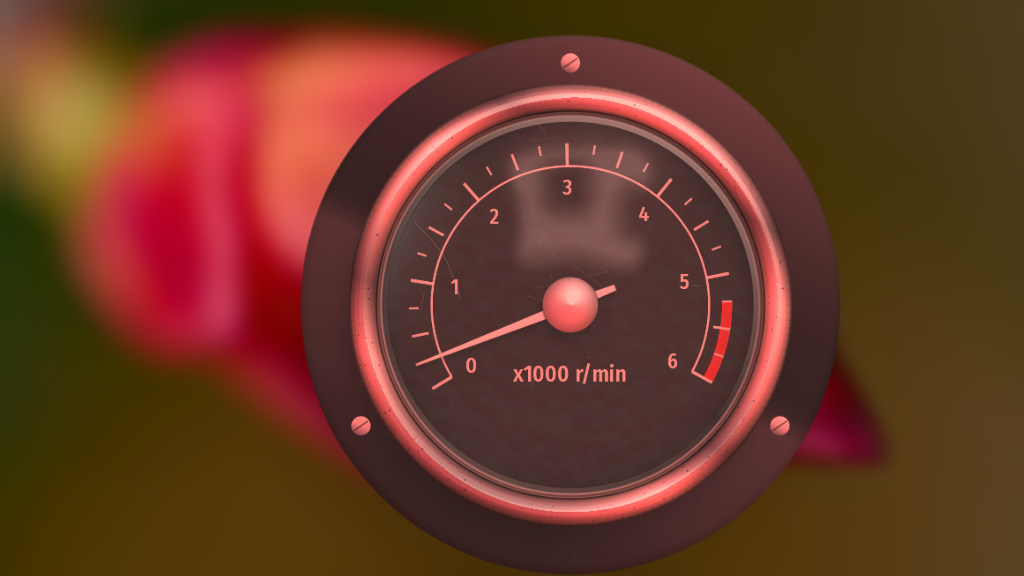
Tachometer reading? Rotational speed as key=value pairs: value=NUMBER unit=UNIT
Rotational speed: value=250 unit=rpm
